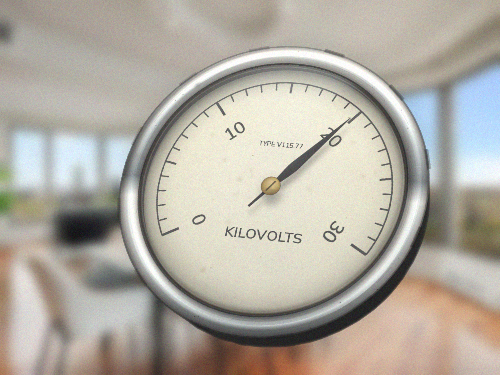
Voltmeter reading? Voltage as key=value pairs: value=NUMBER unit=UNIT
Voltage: value=20 unit=kV
